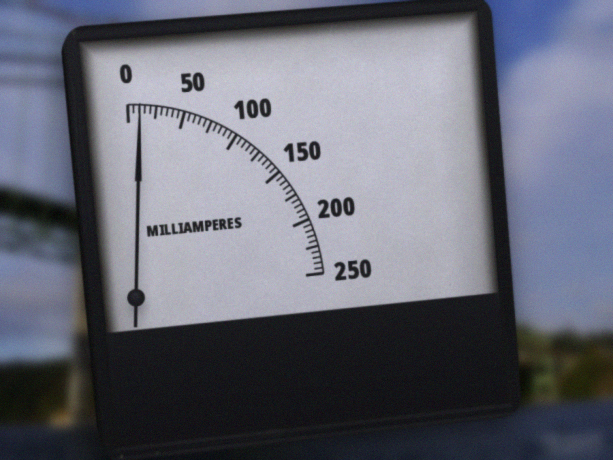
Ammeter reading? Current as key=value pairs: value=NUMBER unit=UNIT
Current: value=10 unit=mA
